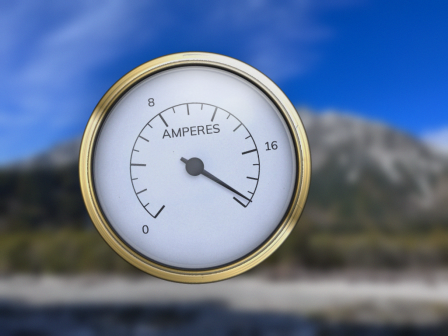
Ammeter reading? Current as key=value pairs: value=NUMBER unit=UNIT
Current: value=19.5 unit=A
